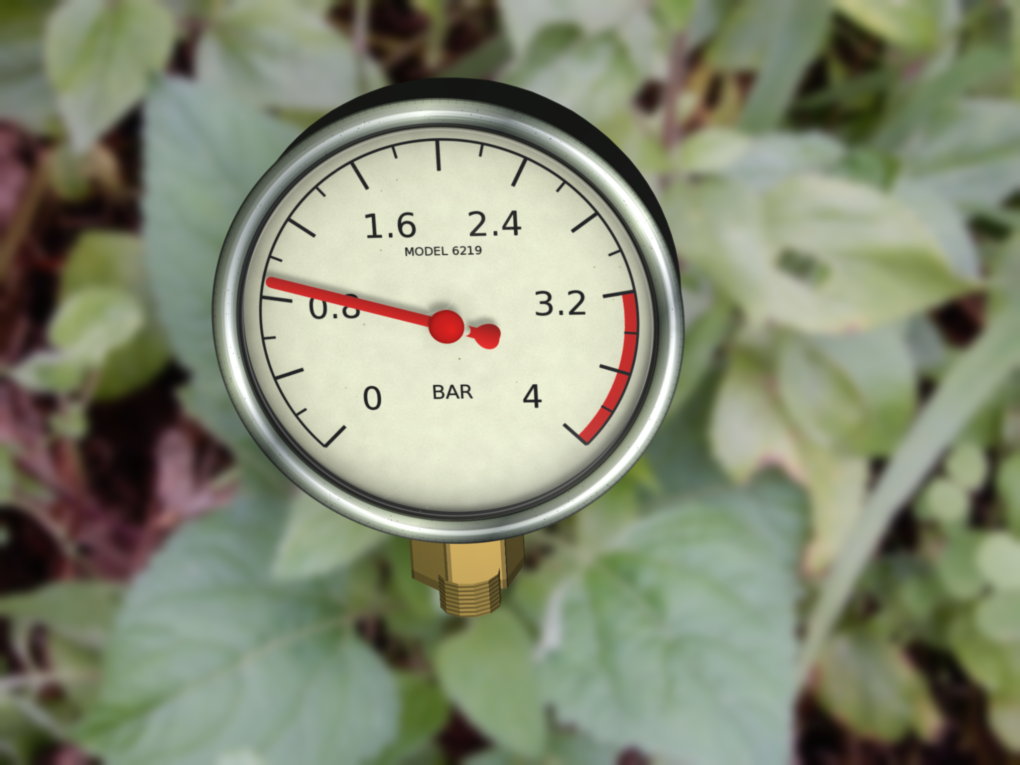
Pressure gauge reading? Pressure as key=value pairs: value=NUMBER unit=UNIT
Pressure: value=0.9 unit=bar
